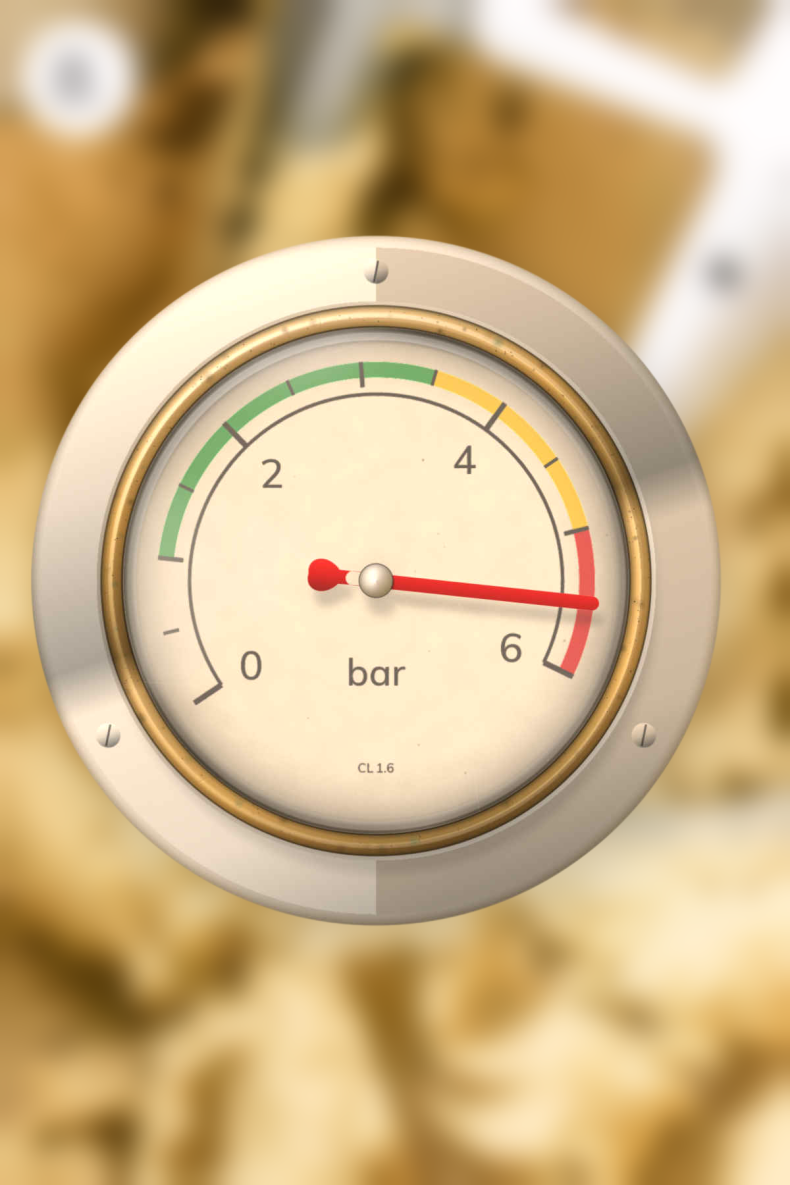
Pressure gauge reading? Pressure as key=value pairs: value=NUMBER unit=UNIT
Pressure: value=5.5 unit=bar
